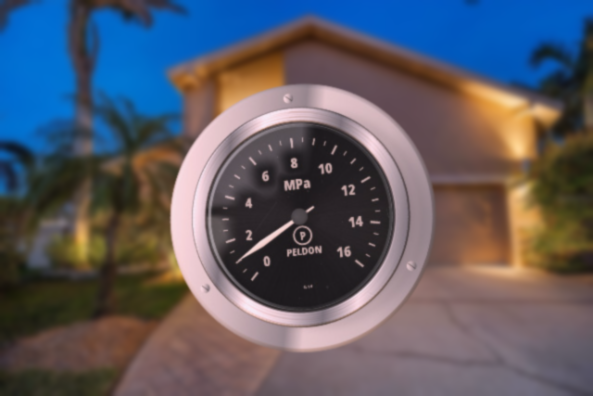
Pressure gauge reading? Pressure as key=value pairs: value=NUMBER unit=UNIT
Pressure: value=1 unit=MPa
